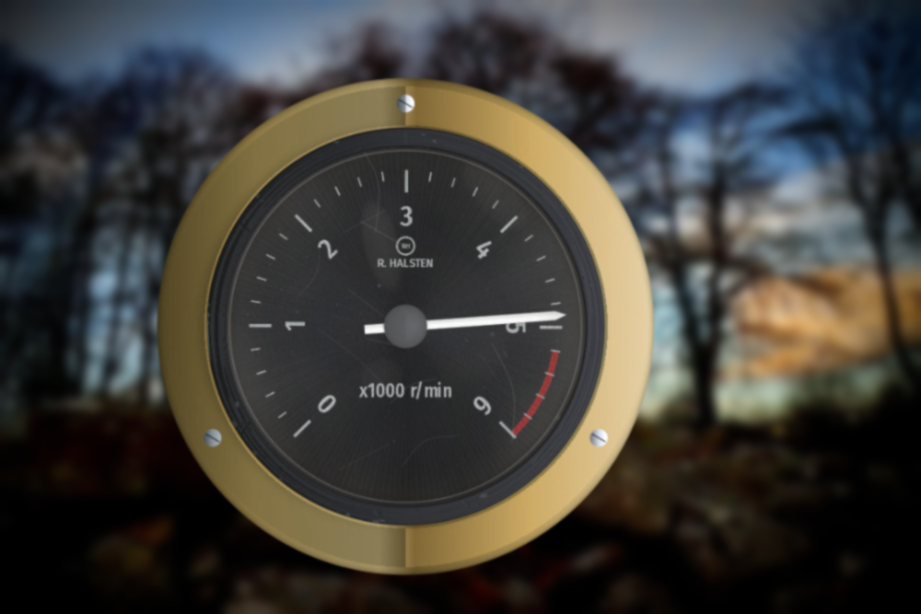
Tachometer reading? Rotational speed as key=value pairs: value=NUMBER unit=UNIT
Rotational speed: value=4900 unit=rpm
